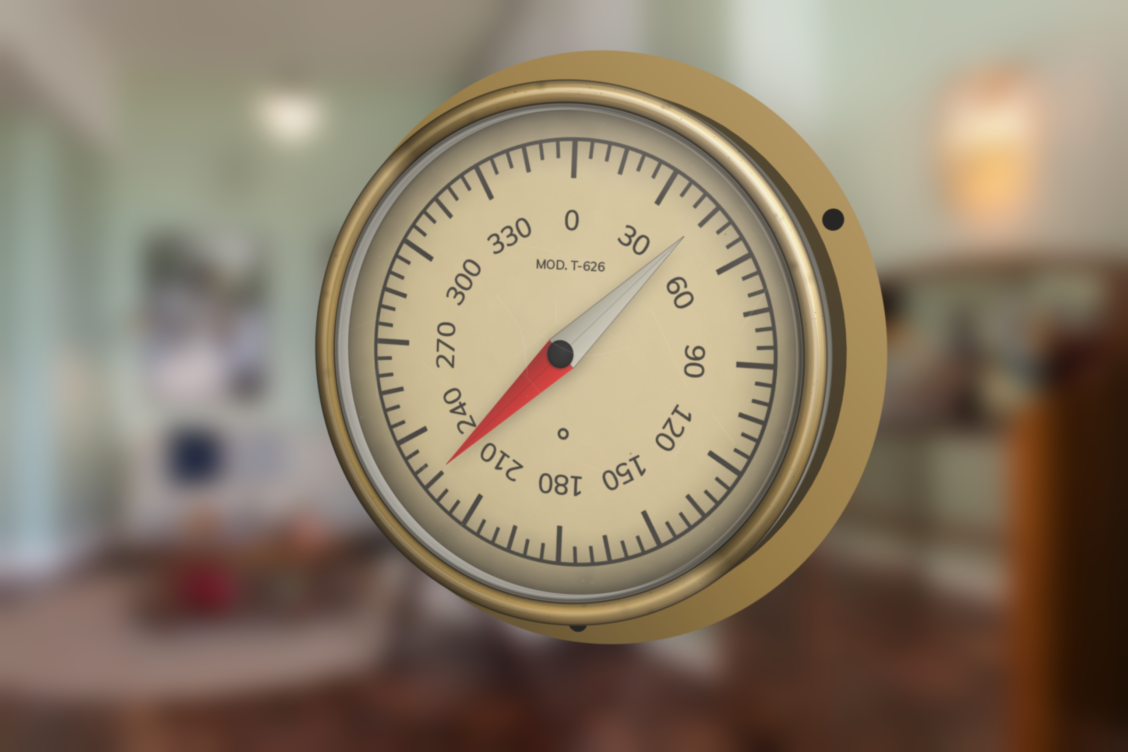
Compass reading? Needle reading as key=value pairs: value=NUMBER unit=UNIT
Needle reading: value=225 unit=°
